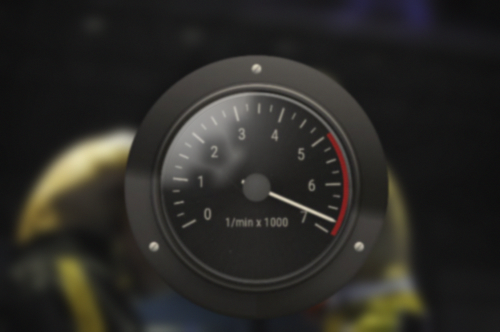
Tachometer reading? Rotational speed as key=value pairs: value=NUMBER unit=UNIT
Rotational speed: value=6750 unit=rpm
